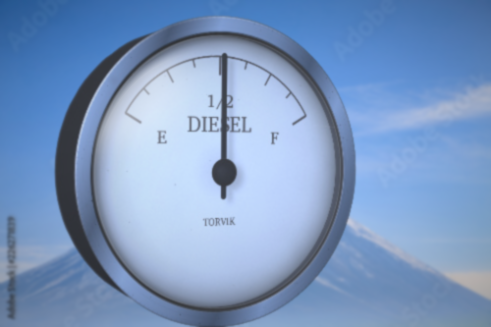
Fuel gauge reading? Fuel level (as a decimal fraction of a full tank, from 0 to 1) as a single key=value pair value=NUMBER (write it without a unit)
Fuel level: value=0.5
